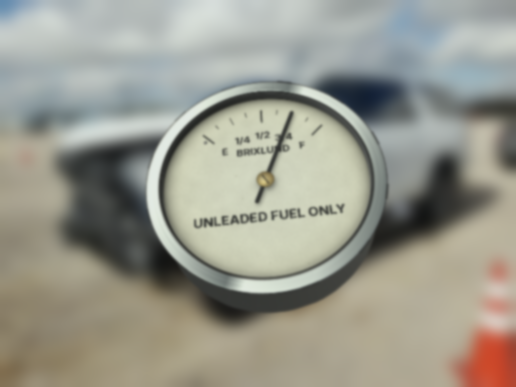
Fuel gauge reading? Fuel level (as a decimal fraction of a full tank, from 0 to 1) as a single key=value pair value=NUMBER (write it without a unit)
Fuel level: value=0.75
